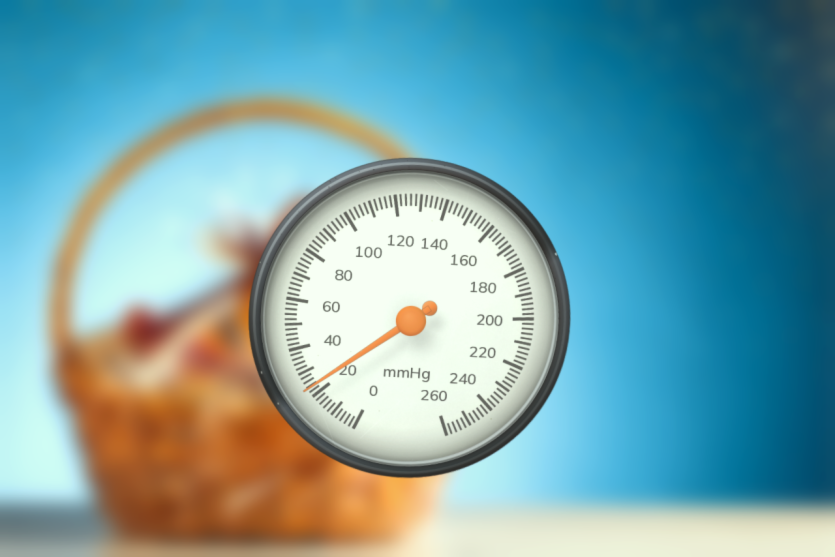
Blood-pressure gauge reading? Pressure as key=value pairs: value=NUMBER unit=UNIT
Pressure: value=24 unit=mmHg
